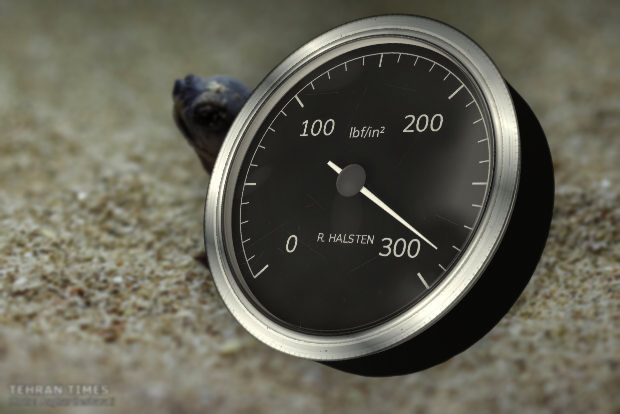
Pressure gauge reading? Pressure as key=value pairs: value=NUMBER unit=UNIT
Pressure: value=285 unit=psi
